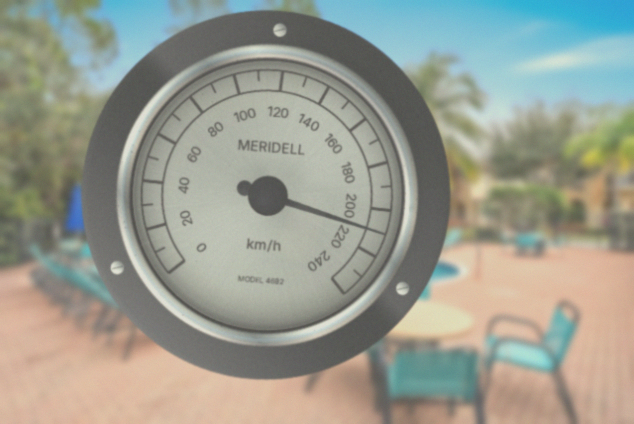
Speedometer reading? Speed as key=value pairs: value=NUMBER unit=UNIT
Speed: value=210 unit=km/h
